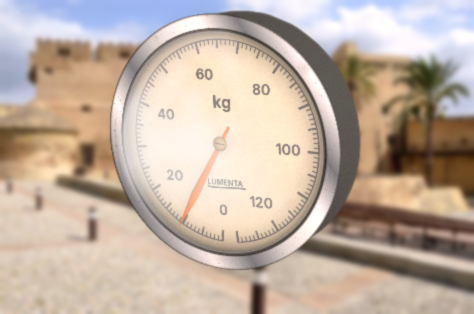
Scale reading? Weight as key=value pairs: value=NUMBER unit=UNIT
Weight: value=10 unit=kg
